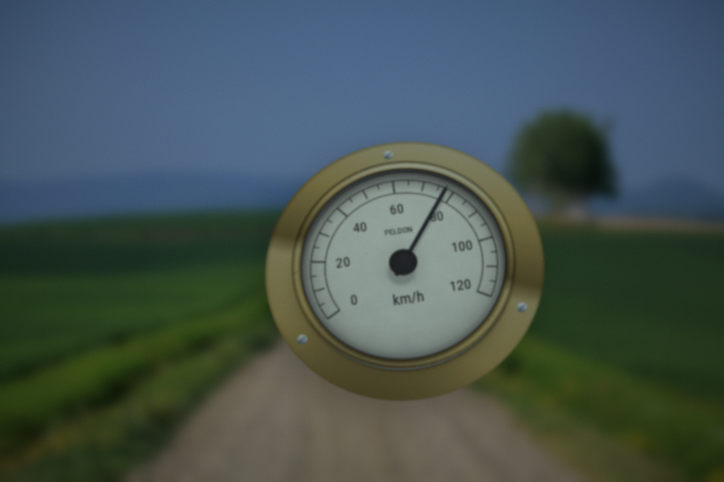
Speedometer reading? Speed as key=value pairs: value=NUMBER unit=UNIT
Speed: value=77.5 unit=km/h
